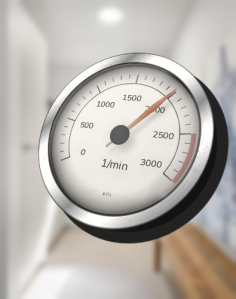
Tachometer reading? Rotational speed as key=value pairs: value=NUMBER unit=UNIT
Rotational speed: value=2000 unit=rpm
